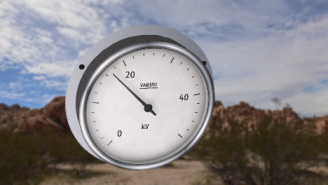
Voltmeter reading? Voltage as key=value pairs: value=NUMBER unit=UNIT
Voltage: value=17 unit=kV
